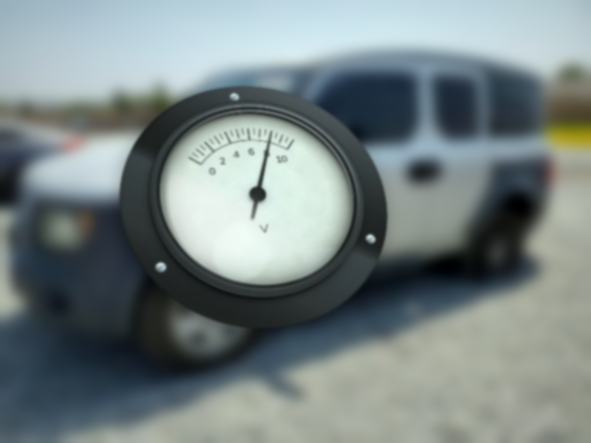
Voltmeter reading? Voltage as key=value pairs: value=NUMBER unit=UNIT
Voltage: value=8 unit=V
